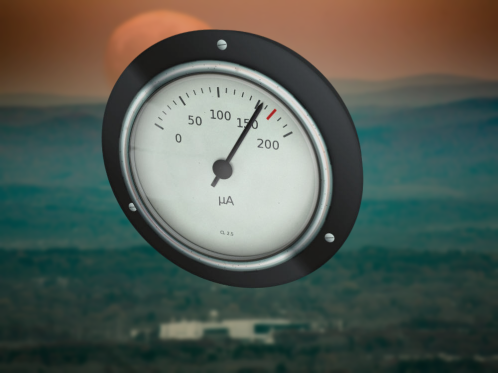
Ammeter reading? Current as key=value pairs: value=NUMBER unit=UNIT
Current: value=155 unit=µA
